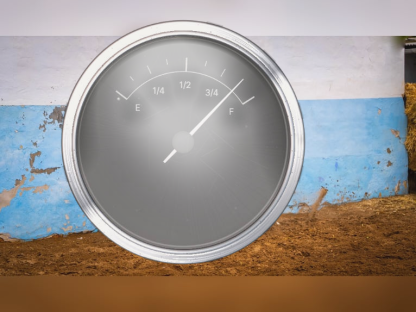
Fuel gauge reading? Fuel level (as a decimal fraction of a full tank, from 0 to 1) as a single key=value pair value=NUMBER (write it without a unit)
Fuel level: value=0.875
